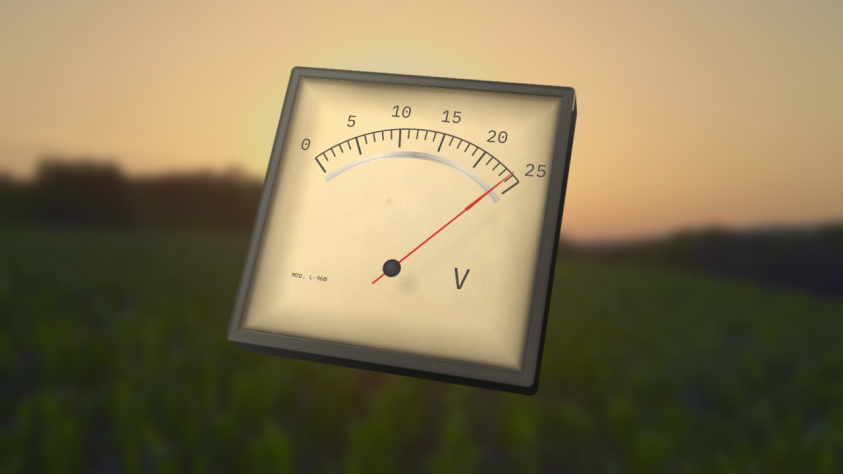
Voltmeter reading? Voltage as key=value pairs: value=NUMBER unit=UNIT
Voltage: value=24 unit=V
